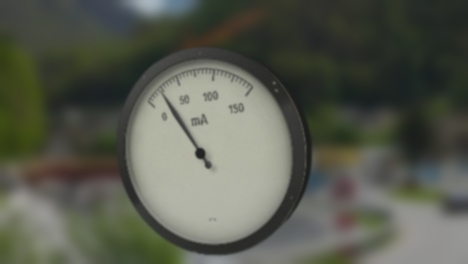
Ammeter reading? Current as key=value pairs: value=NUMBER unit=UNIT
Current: value=25 unit=mA
